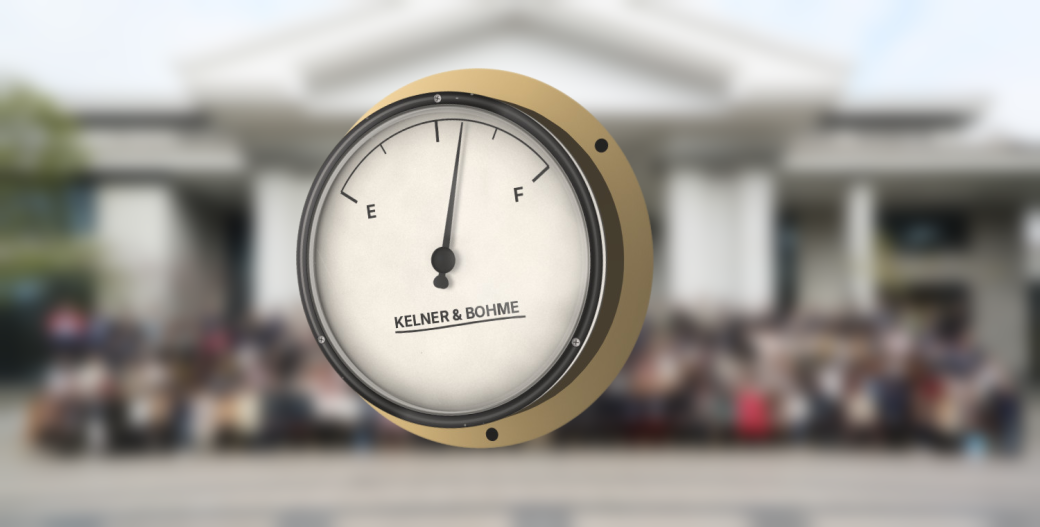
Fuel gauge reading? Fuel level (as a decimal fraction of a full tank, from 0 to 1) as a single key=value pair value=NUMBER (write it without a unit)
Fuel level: value=0.625
